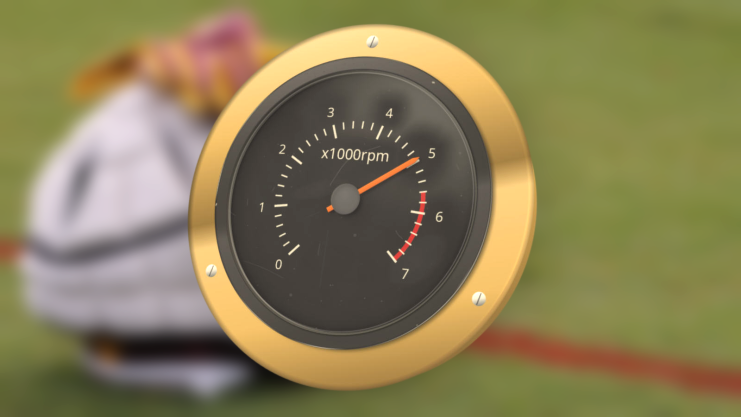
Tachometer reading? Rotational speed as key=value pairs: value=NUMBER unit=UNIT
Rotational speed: value=5000 unit=rpm
